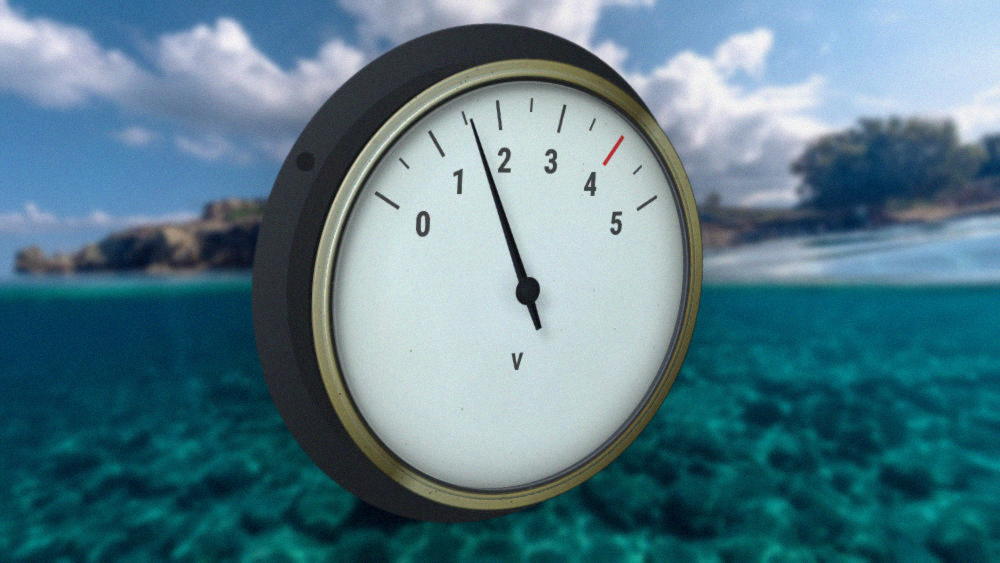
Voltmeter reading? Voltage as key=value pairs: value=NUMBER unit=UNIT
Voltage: value=1.5 unit=V
